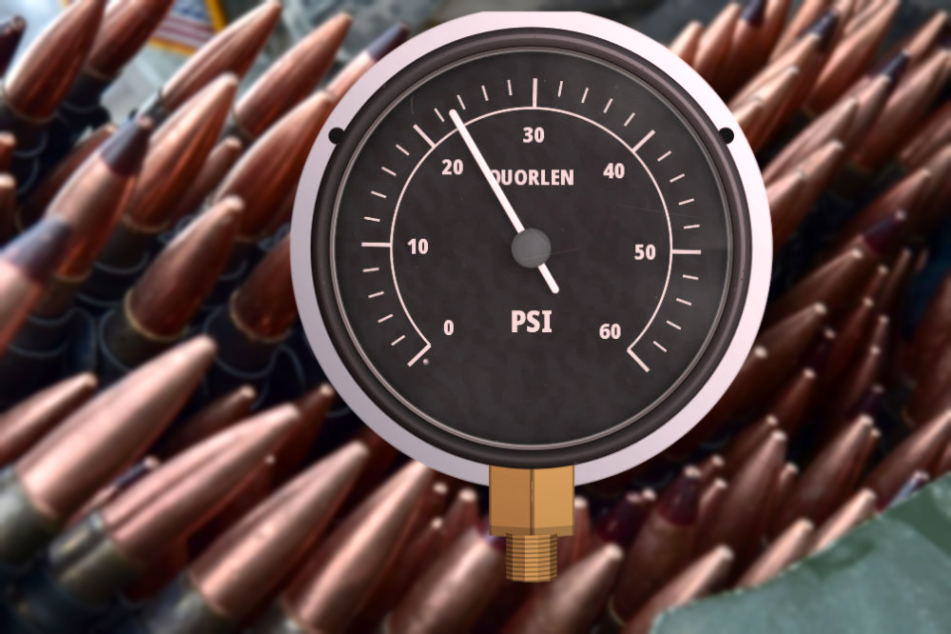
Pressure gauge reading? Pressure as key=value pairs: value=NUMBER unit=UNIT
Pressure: value=23 unit=psi
